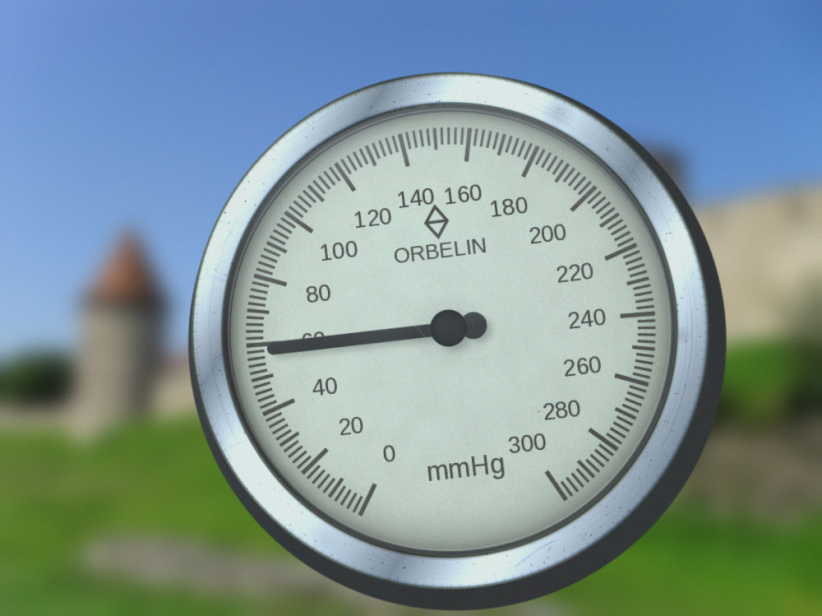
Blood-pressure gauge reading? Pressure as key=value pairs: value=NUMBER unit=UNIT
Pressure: value=58 unit=mmHg
